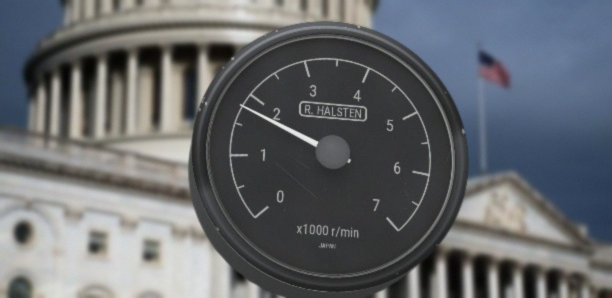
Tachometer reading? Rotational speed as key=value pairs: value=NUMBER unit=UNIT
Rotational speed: value=1750 unit=rpm
